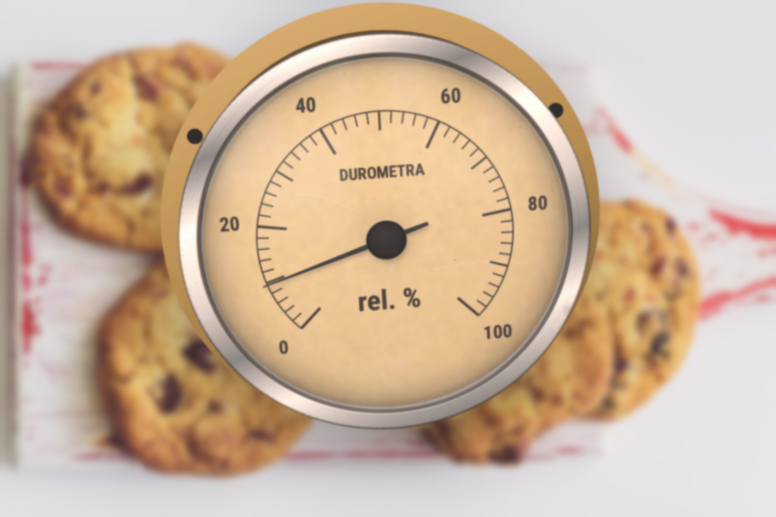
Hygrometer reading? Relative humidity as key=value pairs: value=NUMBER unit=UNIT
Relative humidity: value=10 unit=%
